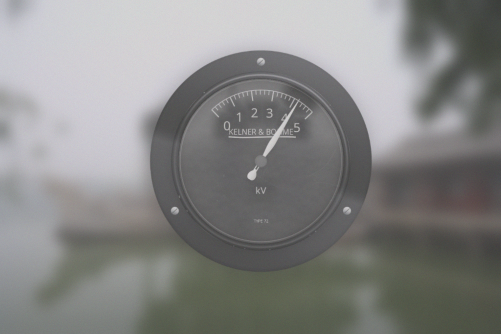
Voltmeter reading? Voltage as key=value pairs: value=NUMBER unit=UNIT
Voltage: value=4.2 unit=kV
